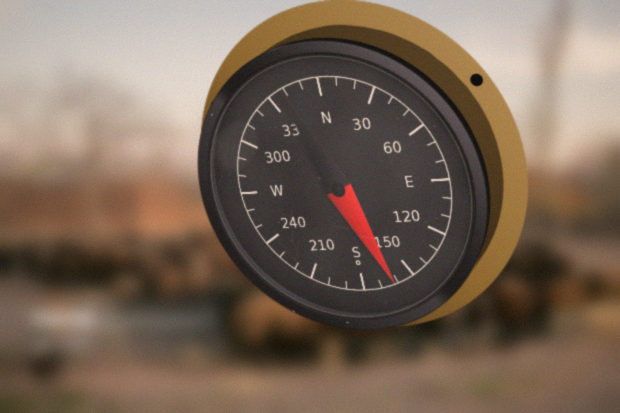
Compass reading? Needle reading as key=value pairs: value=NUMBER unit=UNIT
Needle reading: value=160 unit=°
